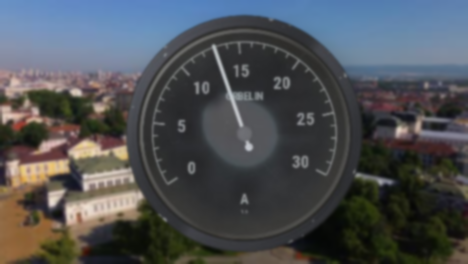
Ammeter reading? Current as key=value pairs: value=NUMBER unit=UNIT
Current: value=13 unit=A
